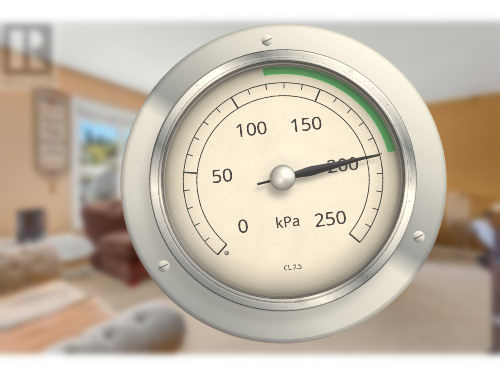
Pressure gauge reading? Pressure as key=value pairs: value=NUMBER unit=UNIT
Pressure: value=200 unit=kPa
